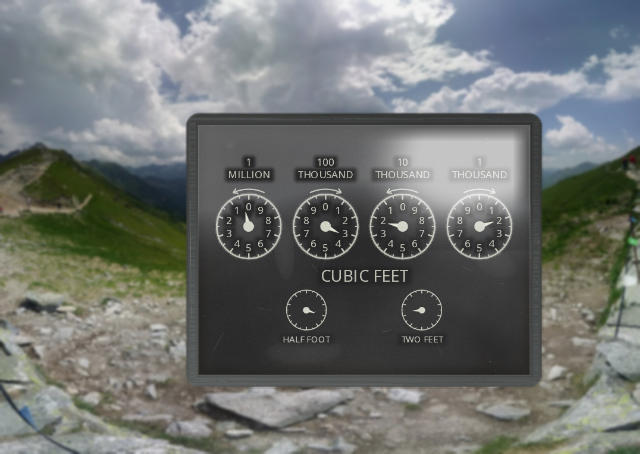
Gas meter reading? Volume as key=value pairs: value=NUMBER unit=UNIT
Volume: value=32200 unit=ft³
